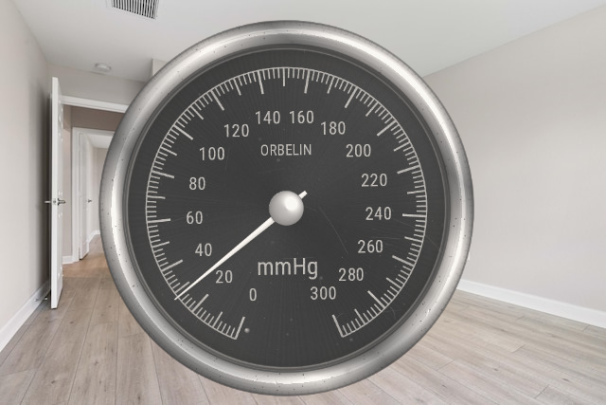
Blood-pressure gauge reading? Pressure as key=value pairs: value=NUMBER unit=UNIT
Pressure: value=28 unit=mmHg
